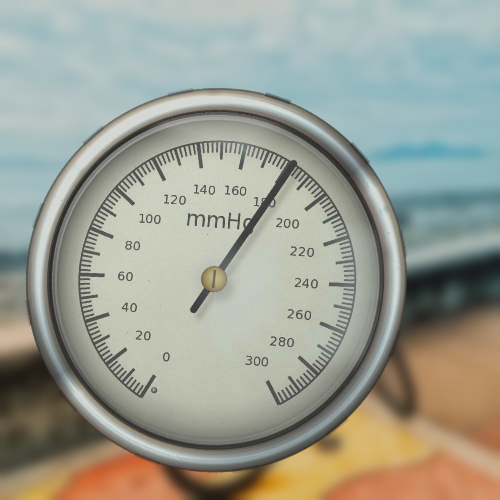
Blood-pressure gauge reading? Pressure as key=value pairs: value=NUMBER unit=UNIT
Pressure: value=182 unit=mmHg
